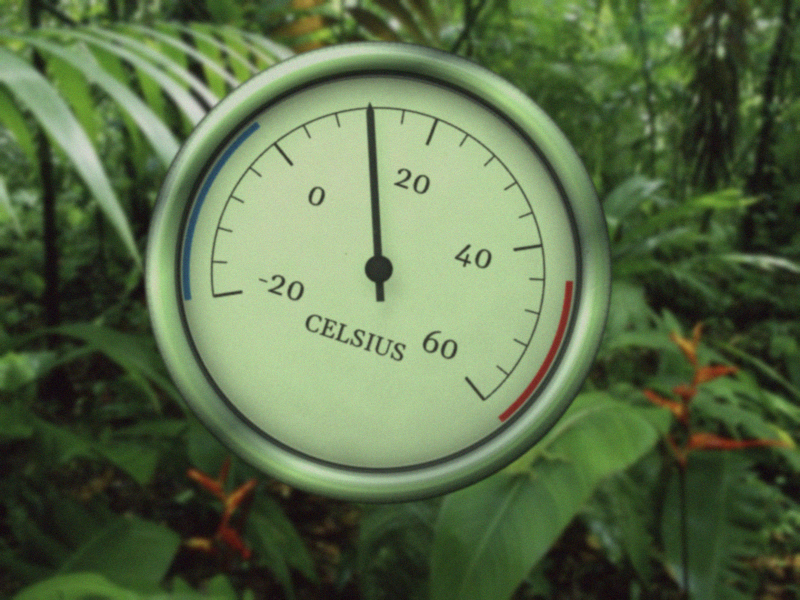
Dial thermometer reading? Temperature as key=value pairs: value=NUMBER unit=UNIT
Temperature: value=12 unit=°C
